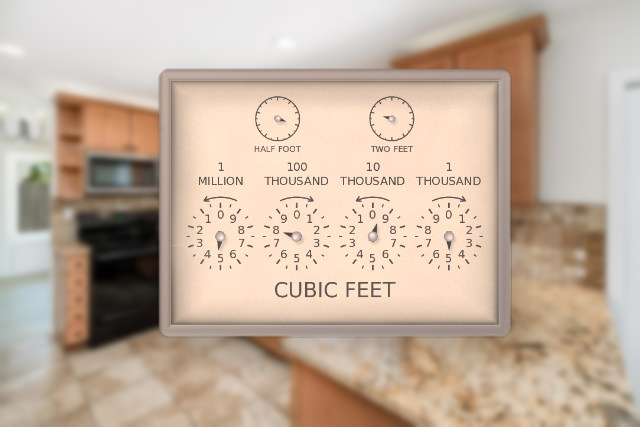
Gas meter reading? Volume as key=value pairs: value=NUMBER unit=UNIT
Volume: value=479500 unit=ft³
